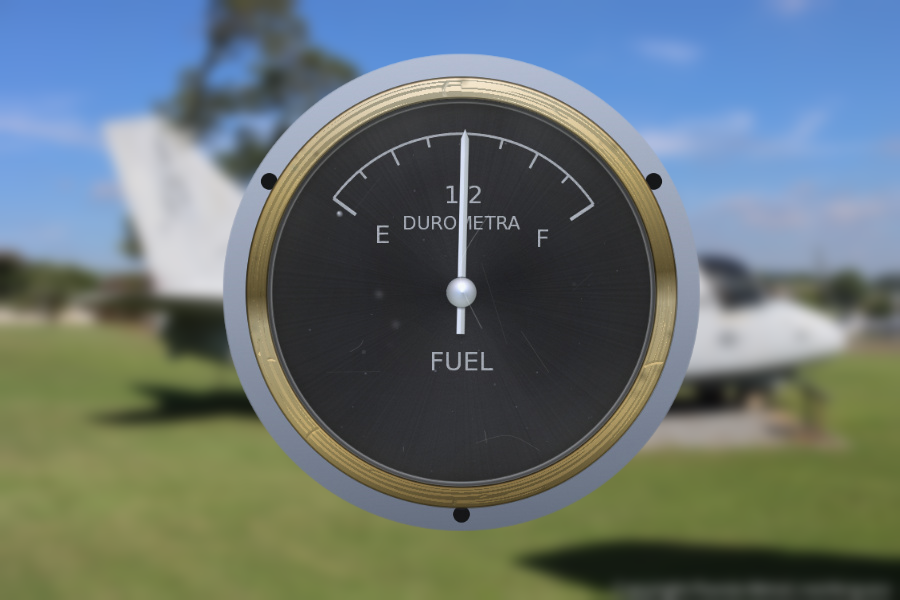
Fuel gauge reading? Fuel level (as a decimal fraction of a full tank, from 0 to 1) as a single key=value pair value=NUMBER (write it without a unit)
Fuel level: value=0.5
